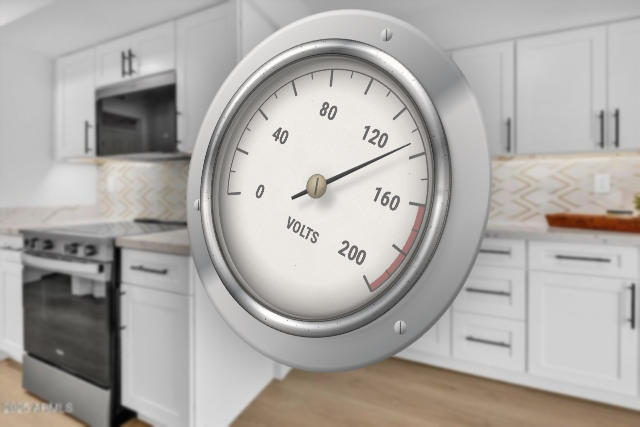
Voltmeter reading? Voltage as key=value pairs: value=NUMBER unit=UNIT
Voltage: value=135 unit=V
